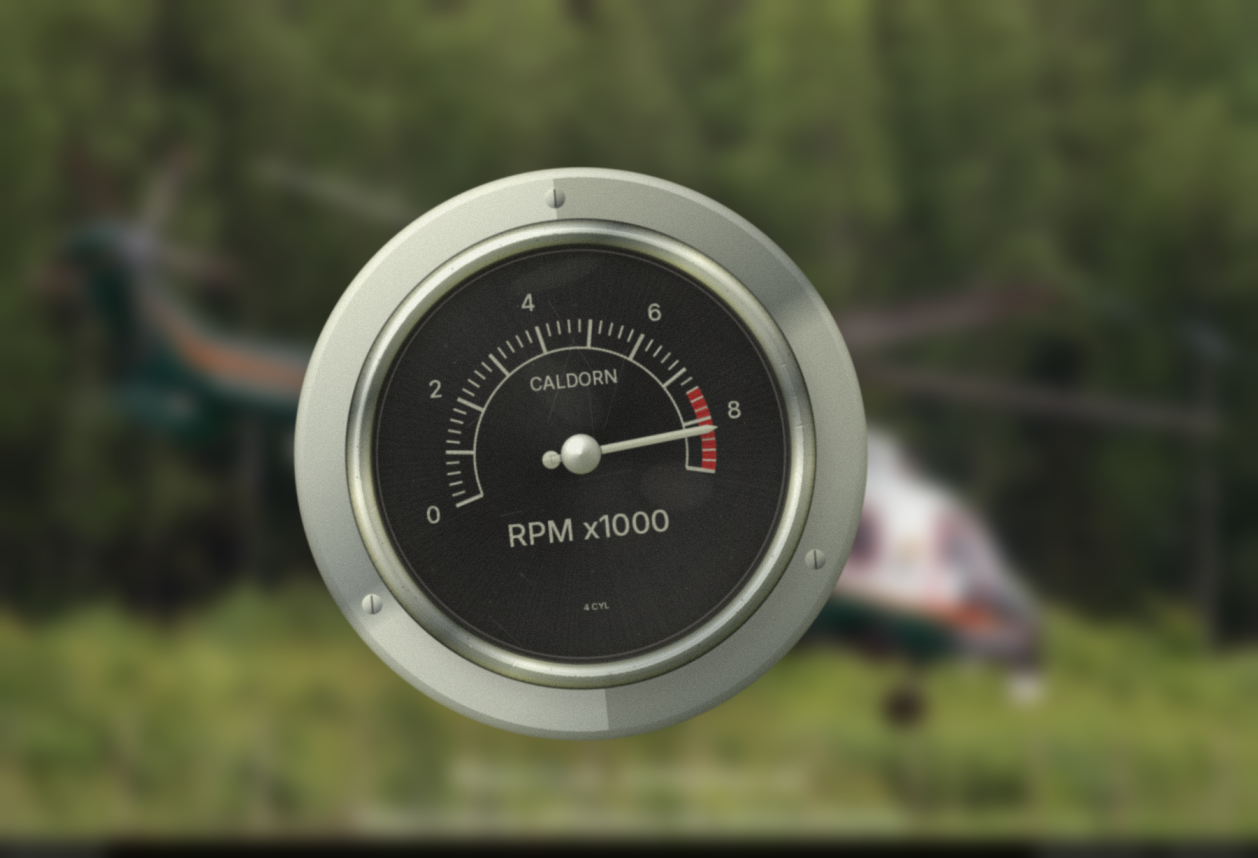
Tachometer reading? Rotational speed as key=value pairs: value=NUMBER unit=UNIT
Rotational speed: value=8200 unit=rpm
